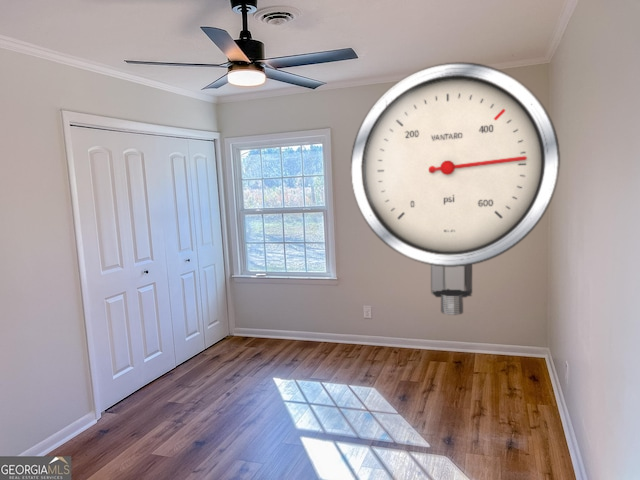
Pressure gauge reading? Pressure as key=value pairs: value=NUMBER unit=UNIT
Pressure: value=490 unit=psi
